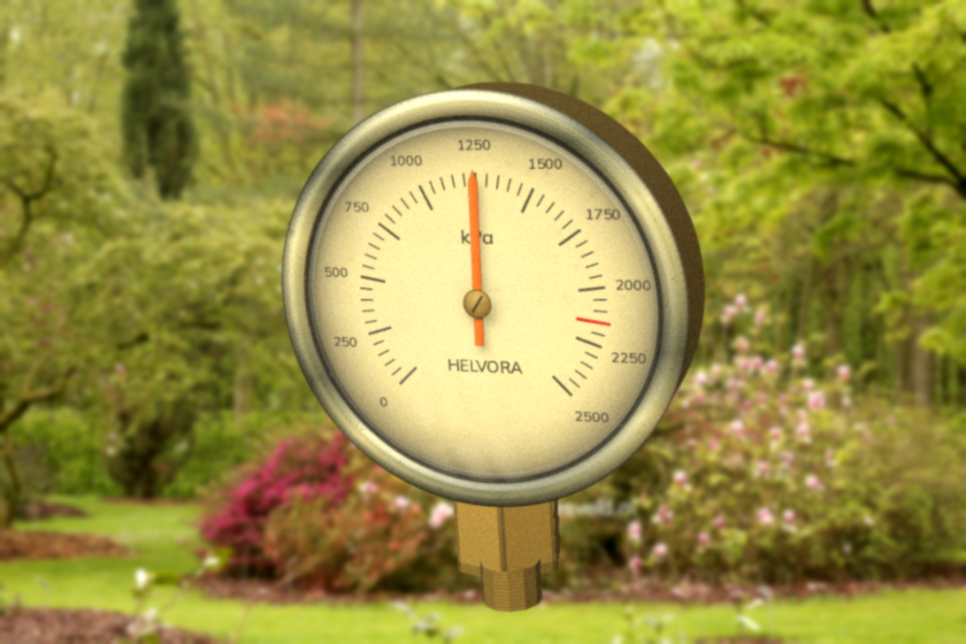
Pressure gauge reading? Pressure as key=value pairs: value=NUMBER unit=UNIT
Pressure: value=1250 unit=kPa
